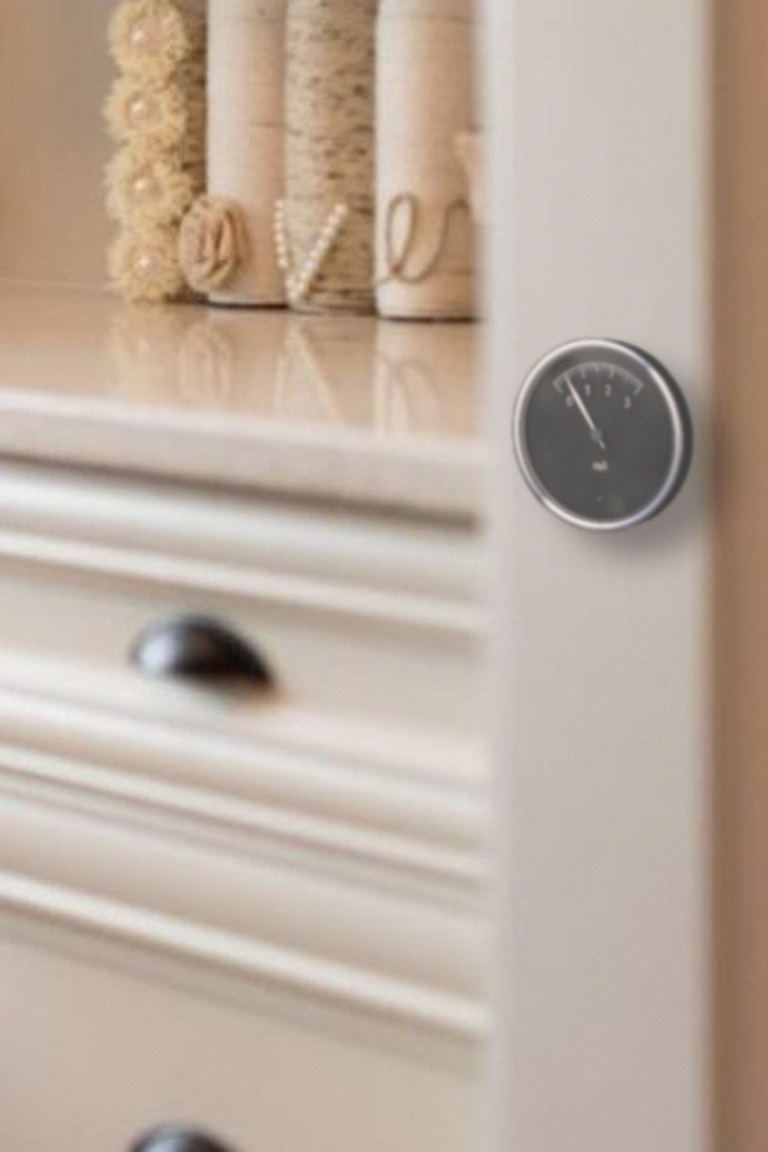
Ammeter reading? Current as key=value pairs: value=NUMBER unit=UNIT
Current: value=0.5 unit=mA
